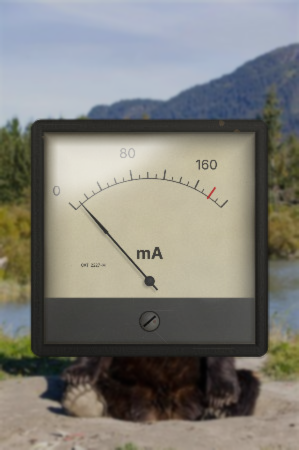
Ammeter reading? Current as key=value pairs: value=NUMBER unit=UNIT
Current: value=10 unit=mA
